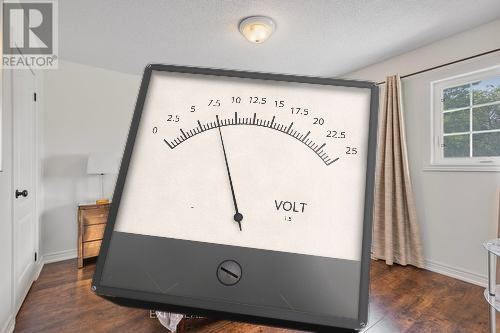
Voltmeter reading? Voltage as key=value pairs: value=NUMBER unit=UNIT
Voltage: value=7.5 unit=V
